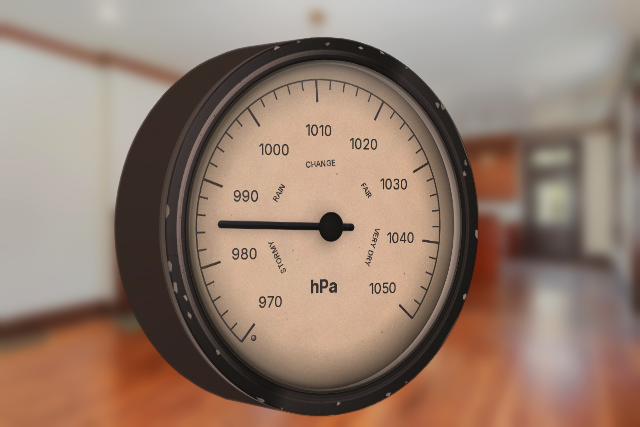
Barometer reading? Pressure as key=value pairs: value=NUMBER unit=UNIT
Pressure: value=985 unit=hPa
